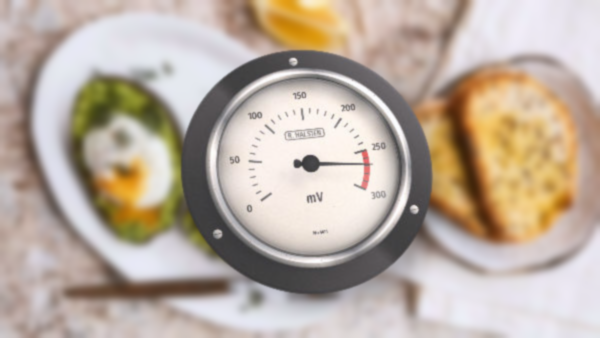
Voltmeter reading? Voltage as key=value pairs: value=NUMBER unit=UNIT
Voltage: value=270 unit=mV
